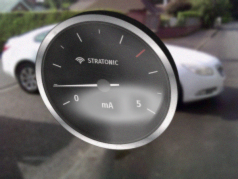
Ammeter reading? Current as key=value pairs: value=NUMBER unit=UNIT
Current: value=0.5 unit=mA
